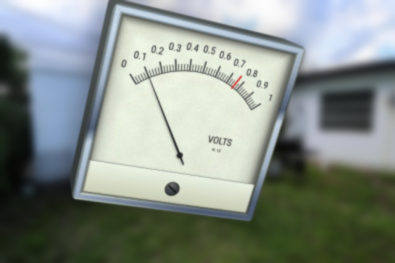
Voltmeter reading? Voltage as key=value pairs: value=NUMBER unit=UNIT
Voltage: value=0.1 unit=V
